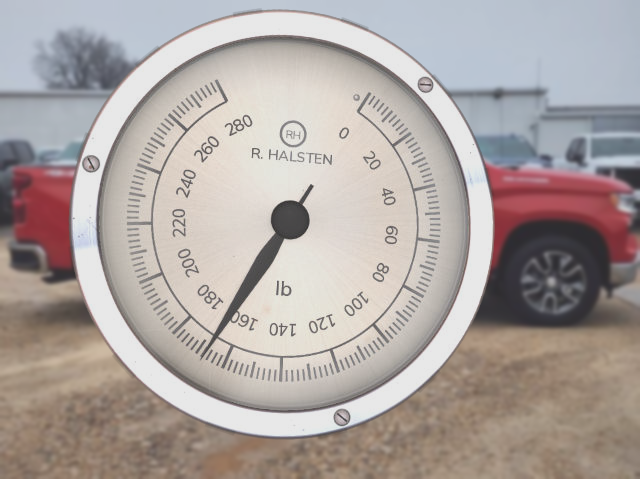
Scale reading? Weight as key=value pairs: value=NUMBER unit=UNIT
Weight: value=168 unit=lb
